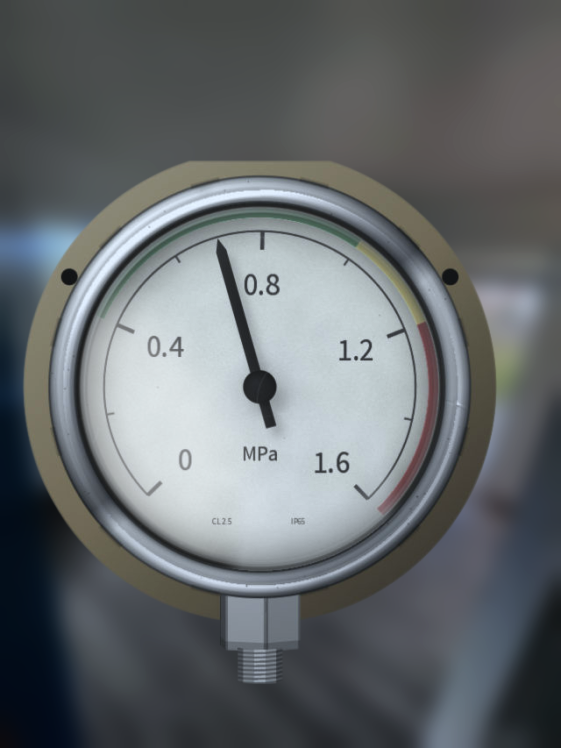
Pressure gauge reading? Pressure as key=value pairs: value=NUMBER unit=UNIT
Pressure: value=0.7 unit=MPa
